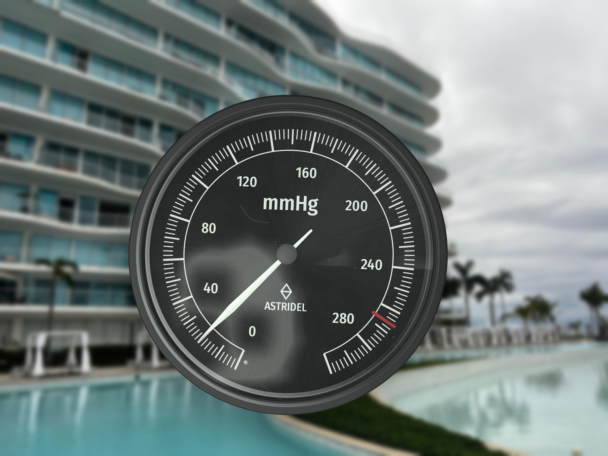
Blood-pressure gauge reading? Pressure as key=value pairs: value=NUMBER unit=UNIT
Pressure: value=20 unit=mmHg
